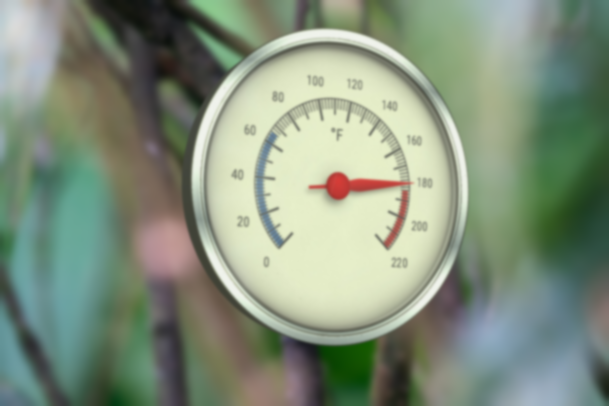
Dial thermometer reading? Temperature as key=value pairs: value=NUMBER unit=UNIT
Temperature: value=180 unit=°F
